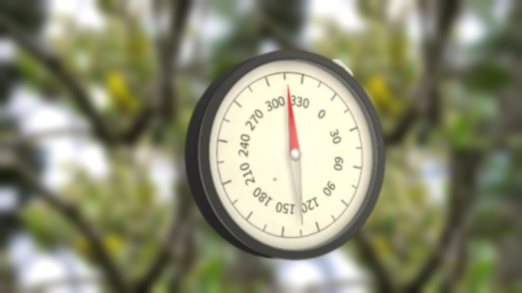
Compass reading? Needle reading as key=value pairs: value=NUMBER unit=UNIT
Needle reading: value=315 unit=°
